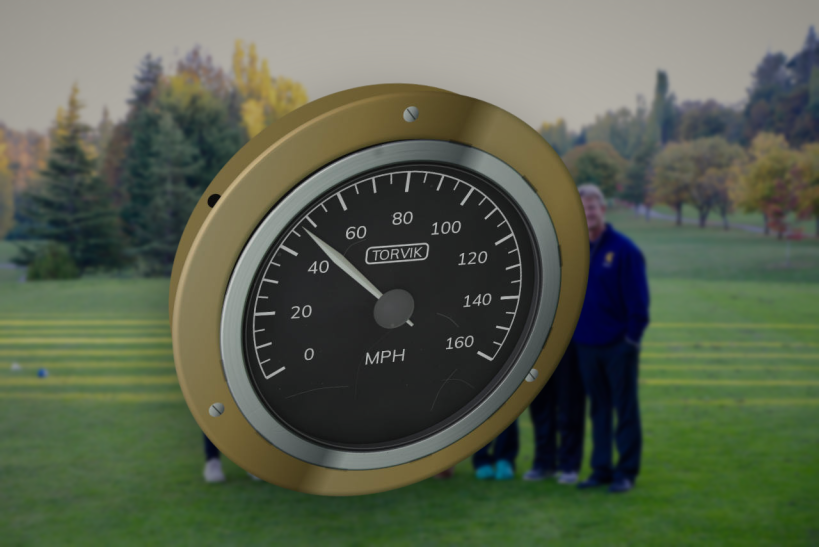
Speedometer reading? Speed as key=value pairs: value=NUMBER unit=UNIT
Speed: value=47.5 unit=mph
